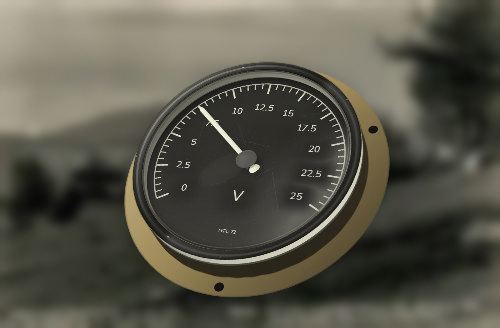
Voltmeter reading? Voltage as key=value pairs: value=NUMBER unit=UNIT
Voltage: value=7.5 unit=V
